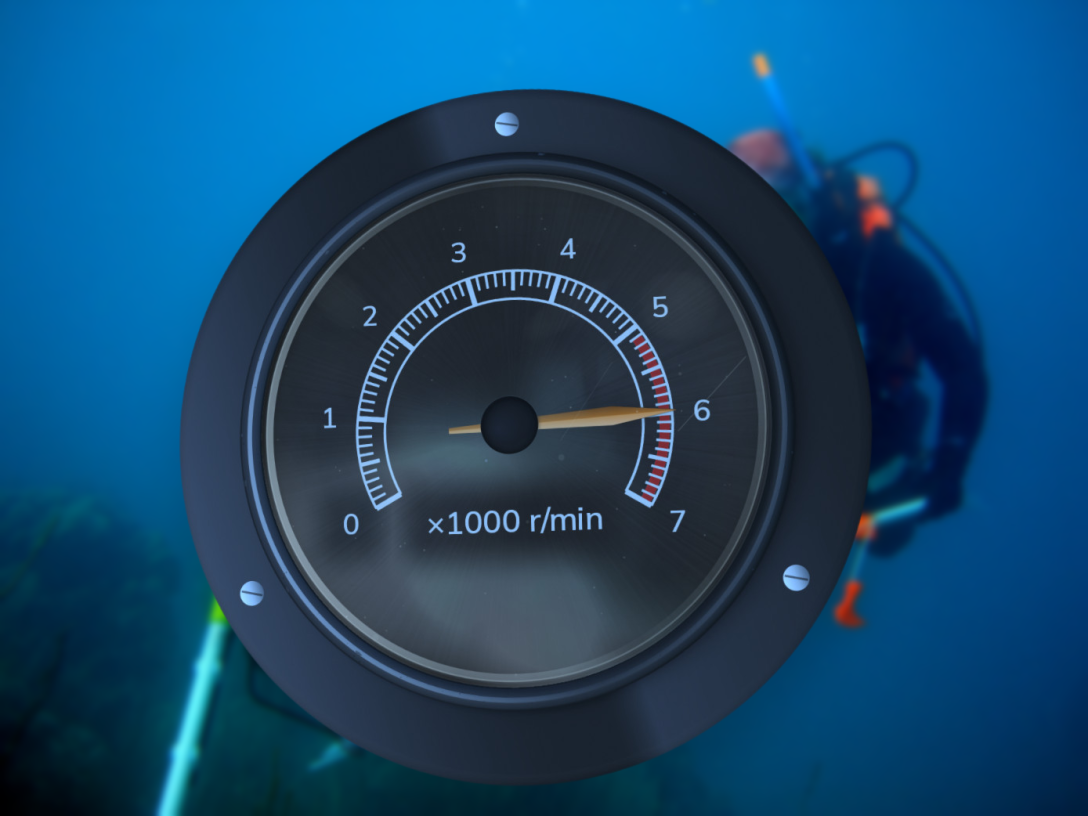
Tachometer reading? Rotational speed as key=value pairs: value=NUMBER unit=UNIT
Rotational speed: value=6000 unit=rpm
